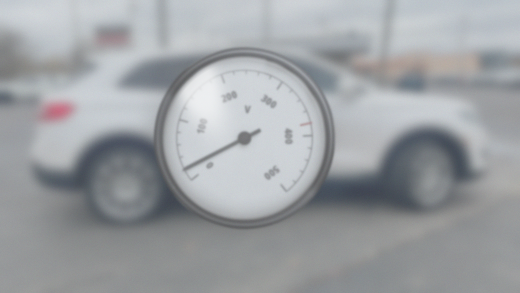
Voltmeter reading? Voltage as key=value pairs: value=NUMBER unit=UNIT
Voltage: value=20 unit=V
